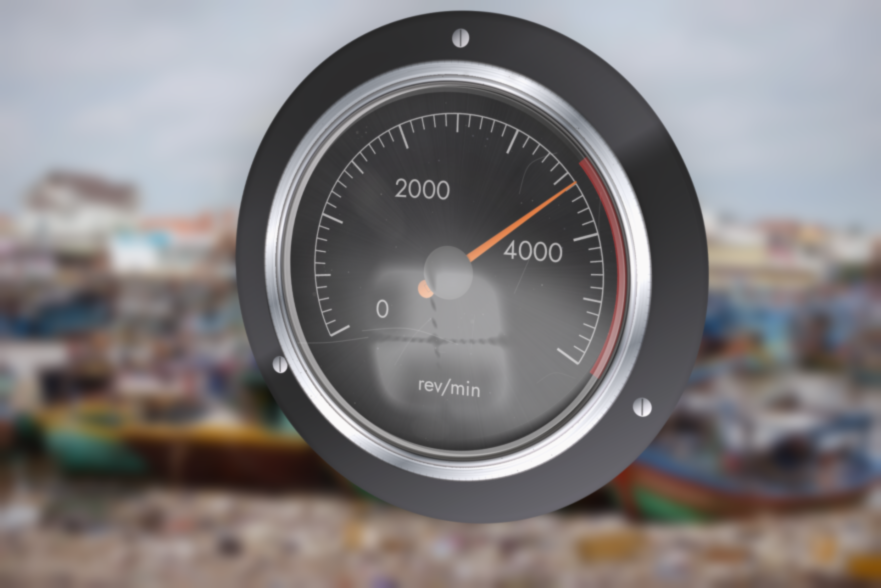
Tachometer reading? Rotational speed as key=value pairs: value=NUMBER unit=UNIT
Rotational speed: value=3600 unit=rpm
